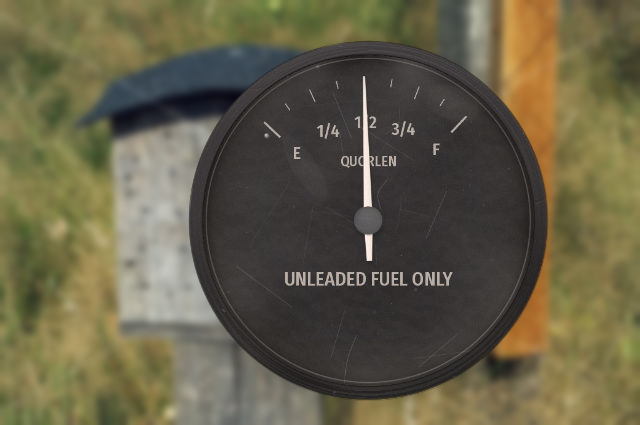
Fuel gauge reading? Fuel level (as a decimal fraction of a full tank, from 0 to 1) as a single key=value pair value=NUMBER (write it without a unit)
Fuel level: value=0.5
